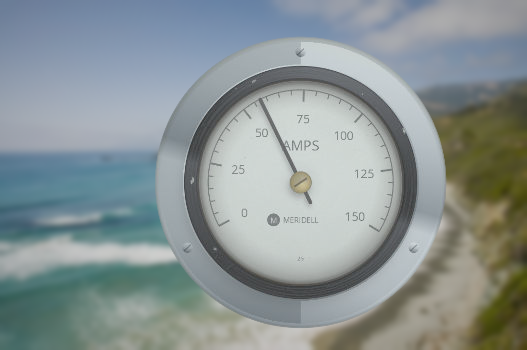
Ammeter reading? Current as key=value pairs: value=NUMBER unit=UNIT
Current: value=57.5 unit=A
